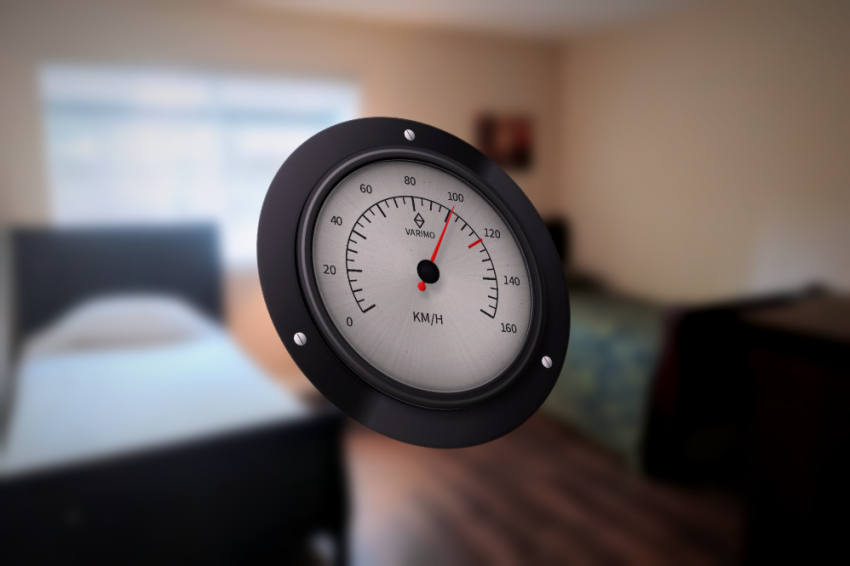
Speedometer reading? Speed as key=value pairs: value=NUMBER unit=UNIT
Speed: value=100 unit=km/h
